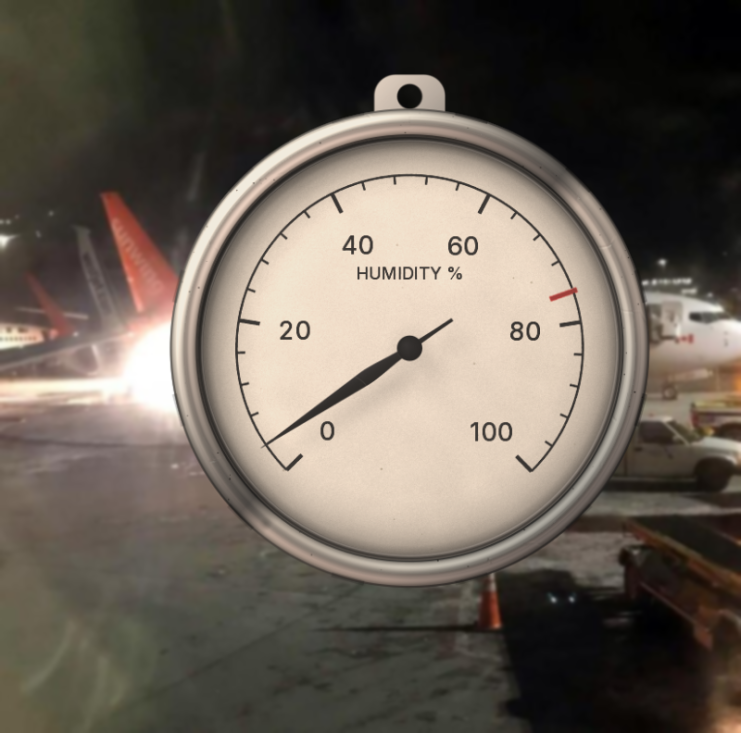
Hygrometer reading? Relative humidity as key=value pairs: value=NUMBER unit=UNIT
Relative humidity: value=4 unit=%
